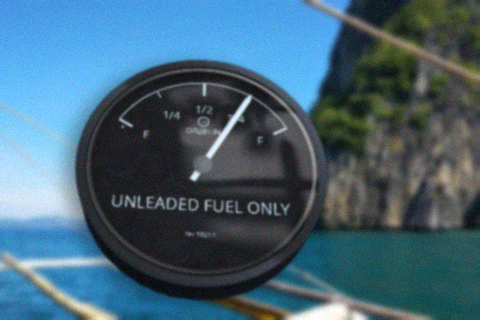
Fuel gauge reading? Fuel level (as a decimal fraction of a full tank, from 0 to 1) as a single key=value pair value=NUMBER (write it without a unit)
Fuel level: value=0.75
